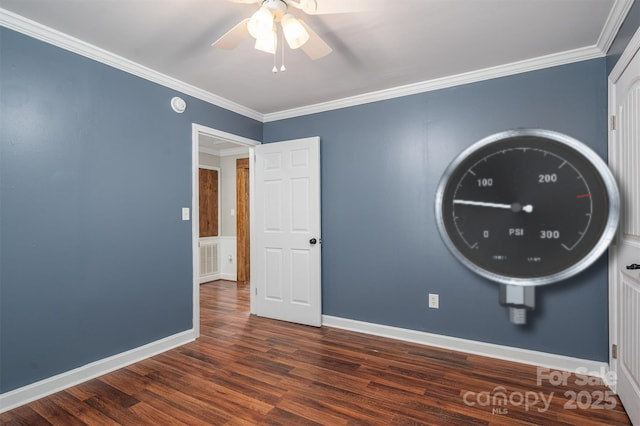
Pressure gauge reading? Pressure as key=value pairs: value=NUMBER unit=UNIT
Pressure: value=60 unit=psi
